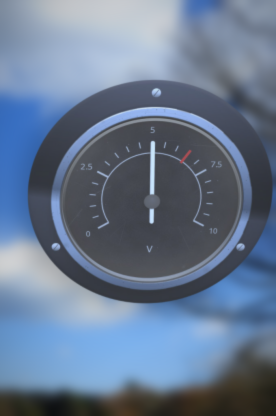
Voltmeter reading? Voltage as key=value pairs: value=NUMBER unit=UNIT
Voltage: value=5 unit=V
